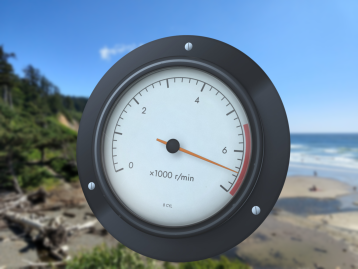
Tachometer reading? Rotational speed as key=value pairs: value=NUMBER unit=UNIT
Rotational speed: value=6500 unit=rpm
